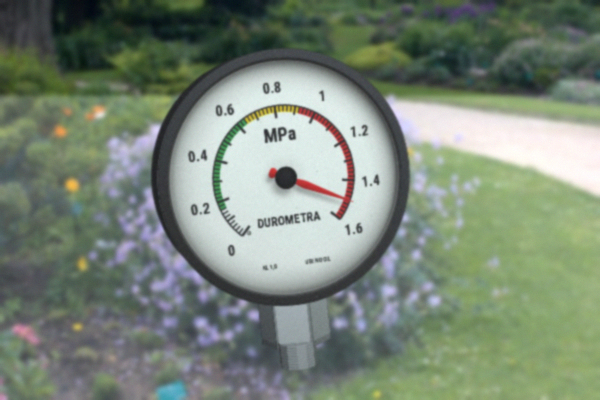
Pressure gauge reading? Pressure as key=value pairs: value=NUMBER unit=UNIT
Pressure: value=1.5 unit=MPa
